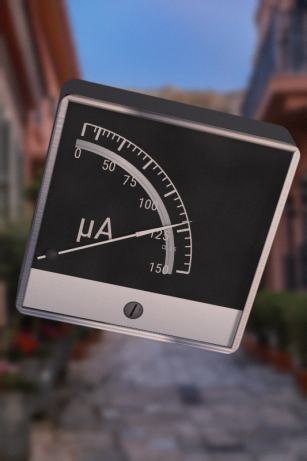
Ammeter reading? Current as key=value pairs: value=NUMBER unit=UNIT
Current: value=120 unit=µA
